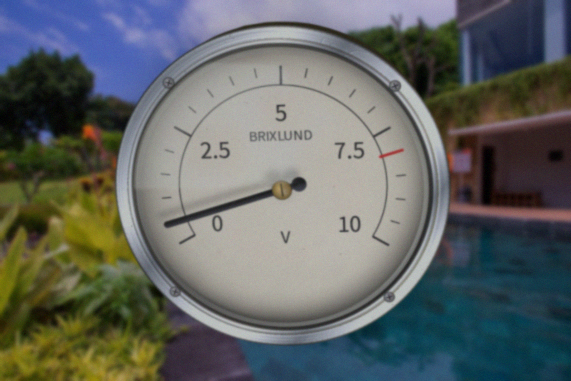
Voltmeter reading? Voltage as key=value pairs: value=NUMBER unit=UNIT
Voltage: value=0.5 unit=V
